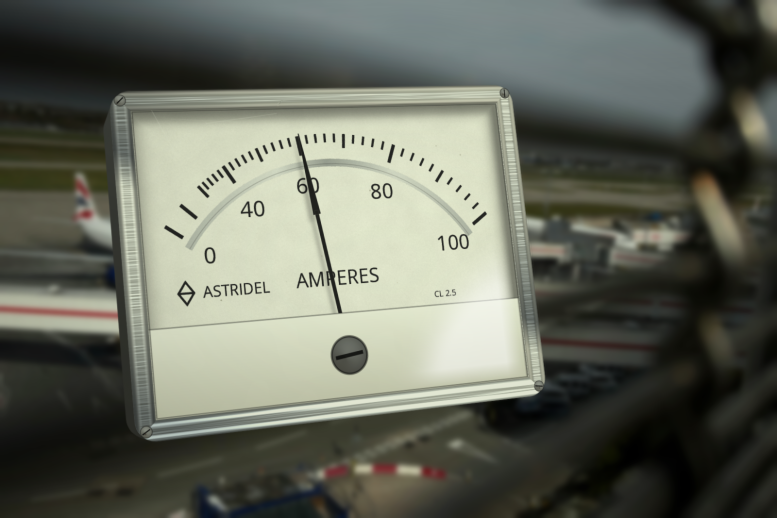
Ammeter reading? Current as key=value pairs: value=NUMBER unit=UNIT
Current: value=60 unit=A
